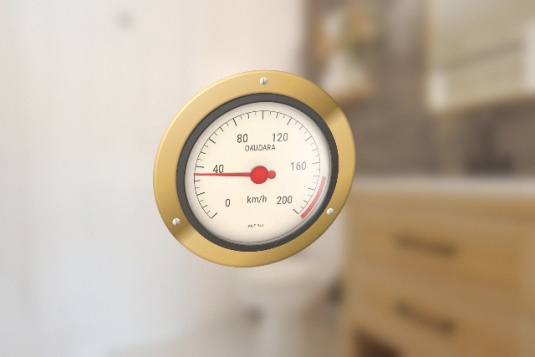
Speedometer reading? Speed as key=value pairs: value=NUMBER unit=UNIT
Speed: value=35 unit=km/h
